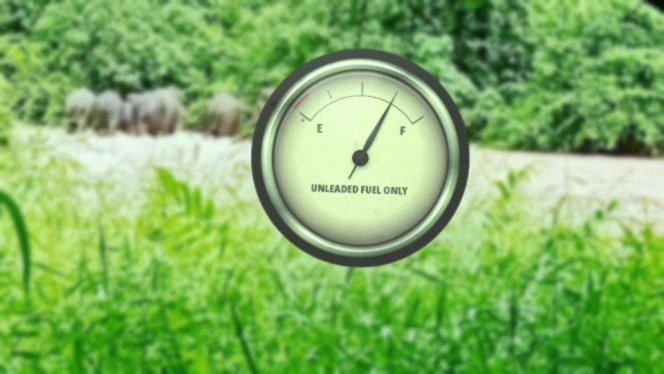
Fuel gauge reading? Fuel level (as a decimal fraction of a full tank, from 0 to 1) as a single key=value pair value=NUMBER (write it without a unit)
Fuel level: value=0.75
